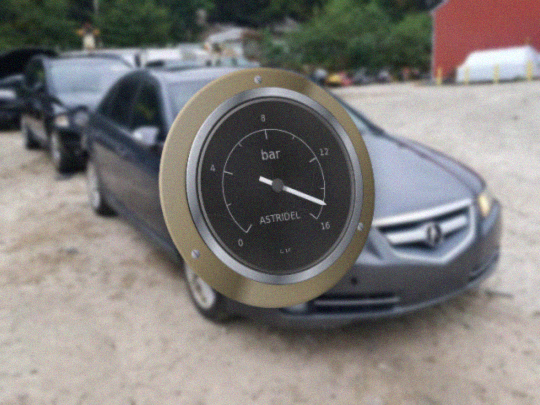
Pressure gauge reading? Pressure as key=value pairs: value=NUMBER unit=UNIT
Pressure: value=15 unit=bar
